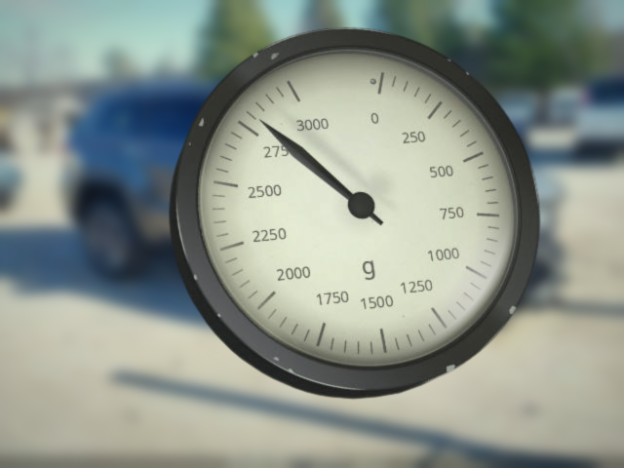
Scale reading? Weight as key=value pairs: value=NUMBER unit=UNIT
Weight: value=2800 unit=g
